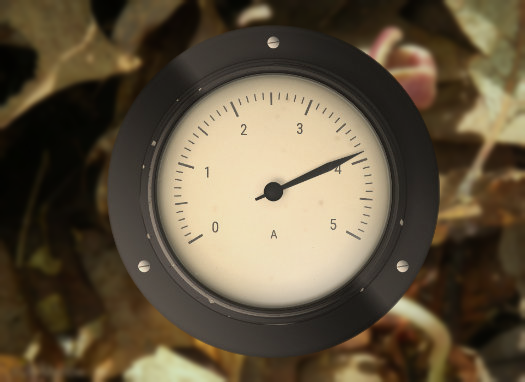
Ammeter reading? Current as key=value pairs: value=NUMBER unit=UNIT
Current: value=3.9 unit=A
